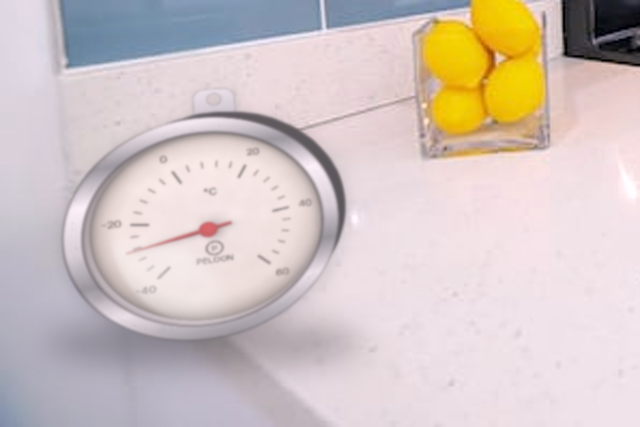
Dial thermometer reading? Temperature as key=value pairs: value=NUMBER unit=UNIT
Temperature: value=-28 unit=°C
